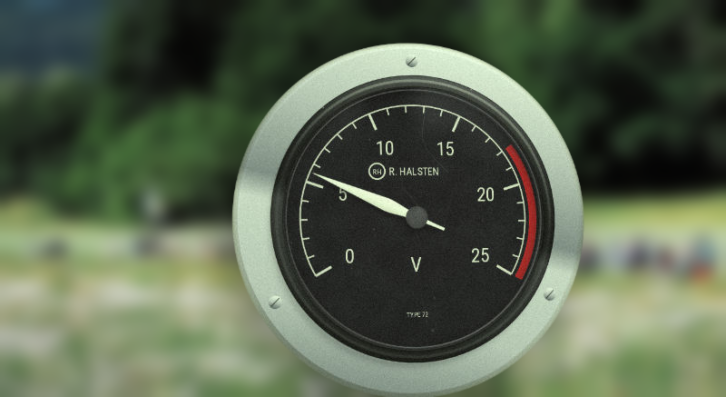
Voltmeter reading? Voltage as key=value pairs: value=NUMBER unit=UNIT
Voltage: value=5.5 unit=V
